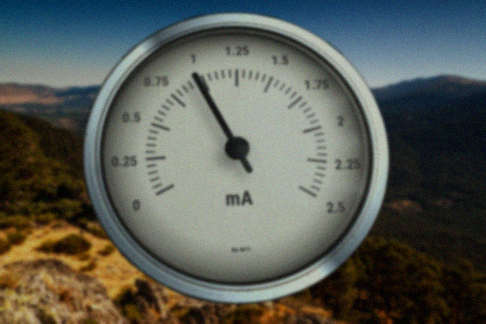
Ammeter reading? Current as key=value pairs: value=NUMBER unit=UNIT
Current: value=0.95 unit=mA
